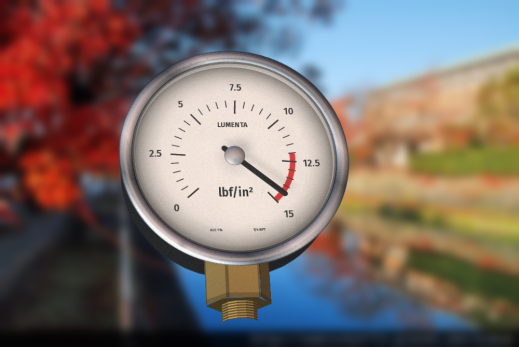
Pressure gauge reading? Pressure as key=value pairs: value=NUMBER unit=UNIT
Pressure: value=14.5 unit=psi
